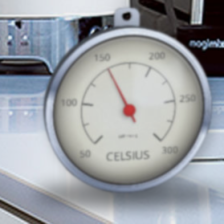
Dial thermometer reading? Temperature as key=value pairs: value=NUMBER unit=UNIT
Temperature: value=150 unit=°C
